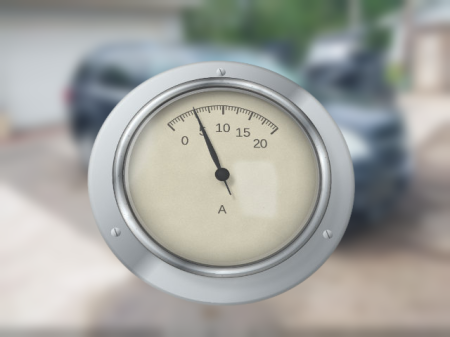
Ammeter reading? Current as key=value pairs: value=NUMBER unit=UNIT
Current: value=5 unit=A
